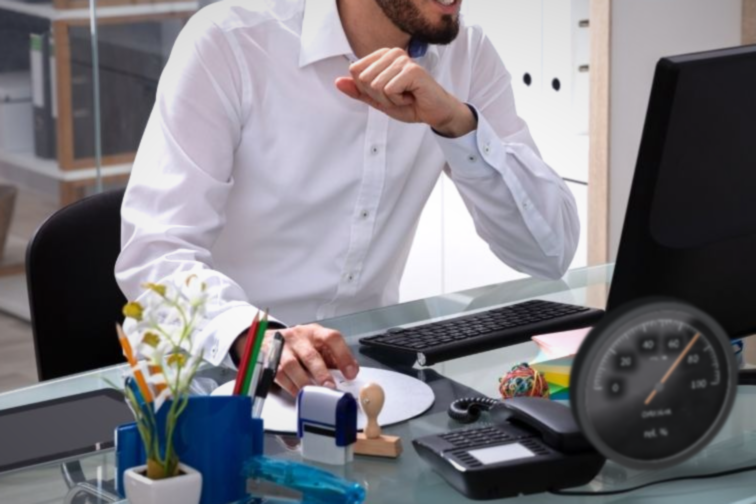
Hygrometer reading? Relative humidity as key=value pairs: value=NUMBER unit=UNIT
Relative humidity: value=70 unit=%
